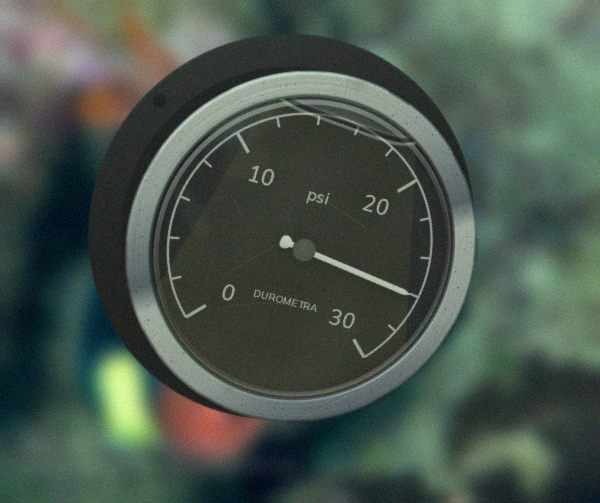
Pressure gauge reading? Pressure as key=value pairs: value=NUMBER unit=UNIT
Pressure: value=26 unit=psi
